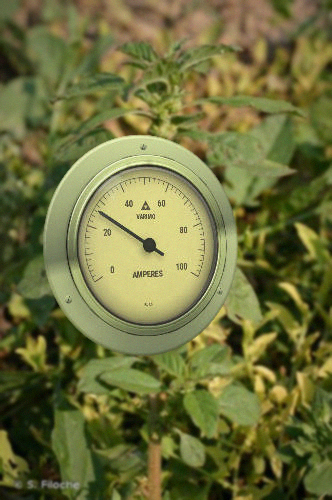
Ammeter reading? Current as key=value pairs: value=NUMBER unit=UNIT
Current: value=26 unit=A
